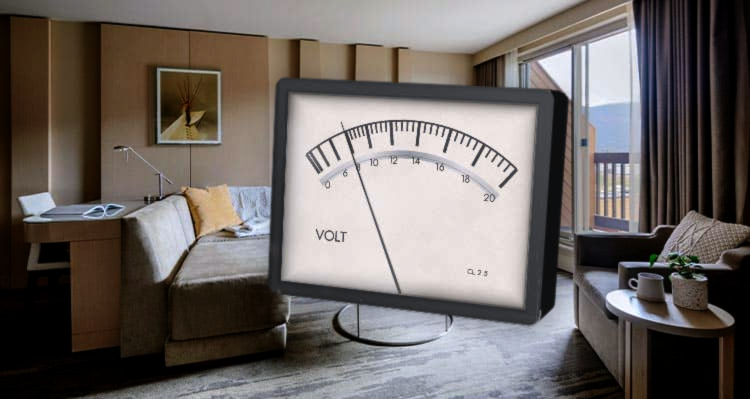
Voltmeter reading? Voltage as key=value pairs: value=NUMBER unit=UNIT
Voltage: value=8 unit=V
